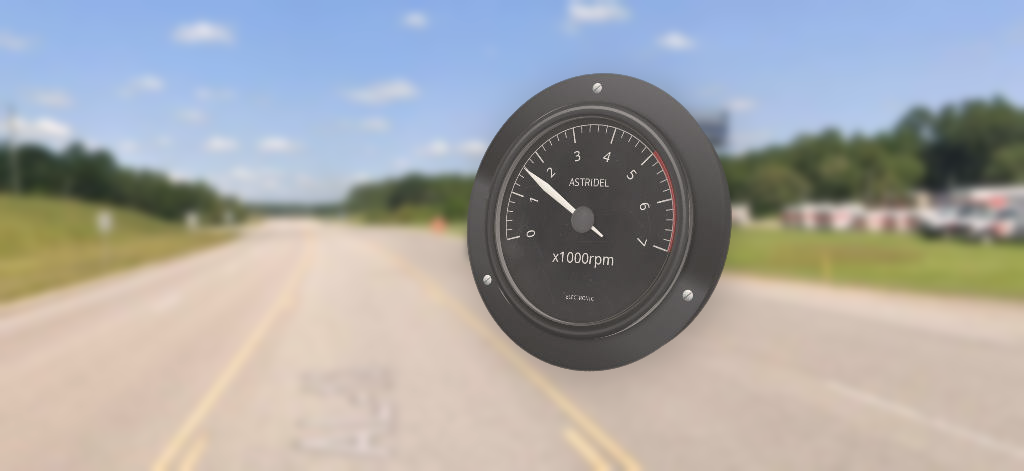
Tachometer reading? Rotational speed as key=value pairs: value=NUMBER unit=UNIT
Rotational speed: value=1600 unit=rpm
